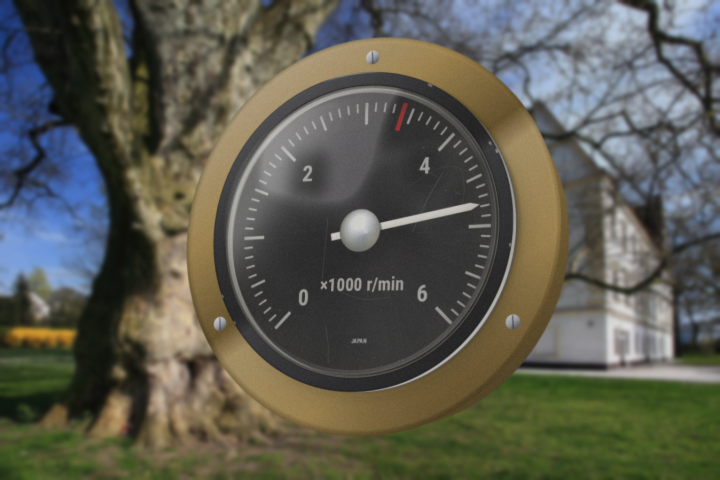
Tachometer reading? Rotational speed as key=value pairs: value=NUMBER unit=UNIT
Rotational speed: value=4800 unit=rpm
